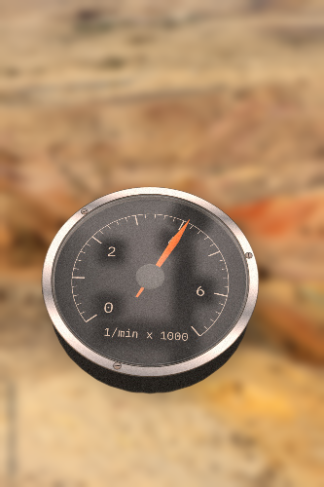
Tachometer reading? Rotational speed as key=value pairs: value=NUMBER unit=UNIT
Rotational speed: value=4100 unit=rpm
